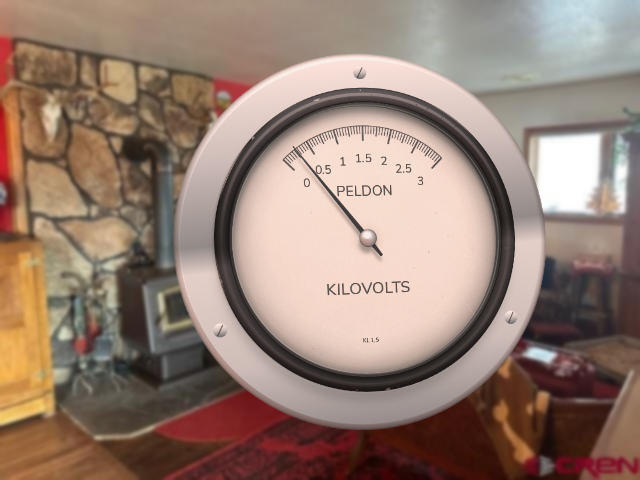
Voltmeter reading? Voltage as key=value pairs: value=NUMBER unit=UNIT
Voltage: value=0.25 unit=kV
